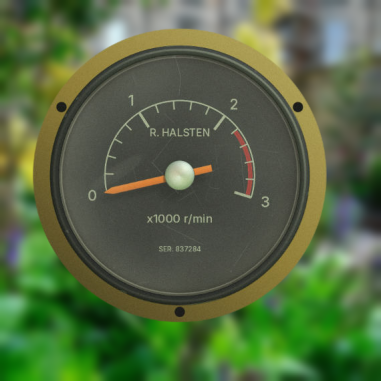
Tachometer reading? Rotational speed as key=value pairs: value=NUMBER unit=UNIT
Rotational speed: value=0 unit=rpm
